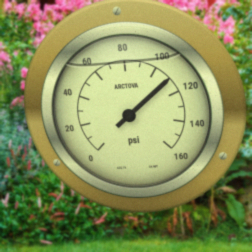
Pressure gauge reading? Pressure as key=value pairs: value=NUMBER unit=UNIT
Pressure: value=110 unit=psi
